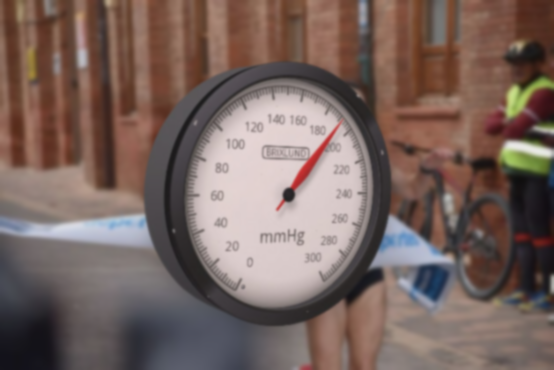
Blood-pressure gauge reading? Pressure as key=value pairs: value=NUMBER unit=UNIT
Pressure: value=190 unit=mmHg
